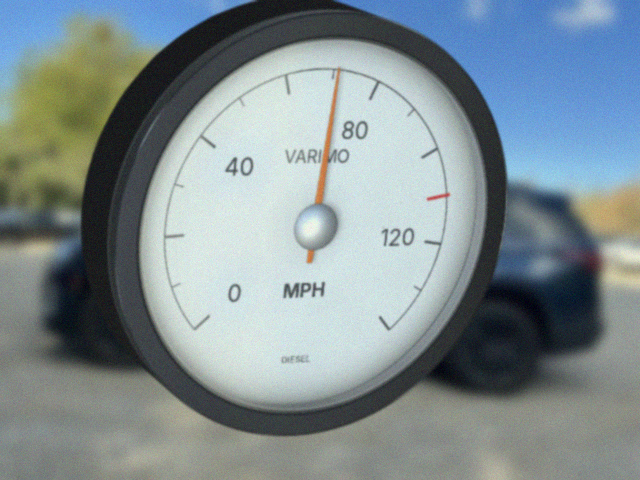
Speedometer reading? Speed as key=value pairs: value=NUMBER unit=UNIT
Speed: value=70 unit=mph
